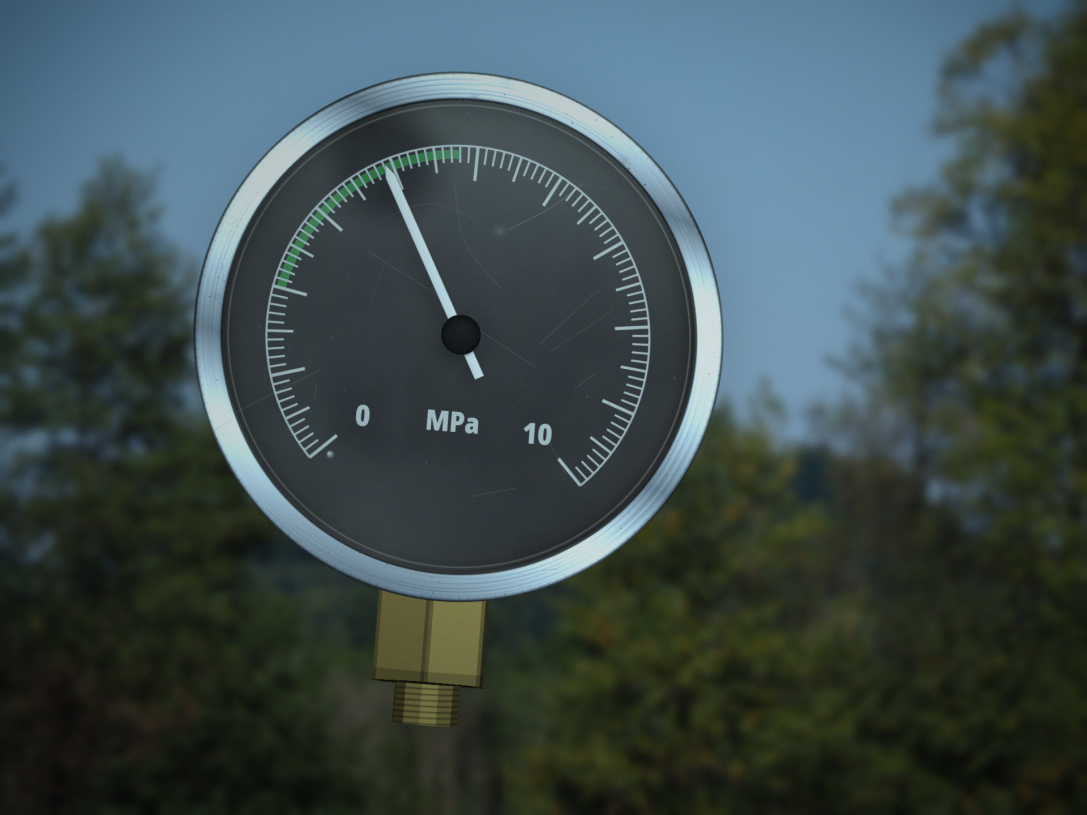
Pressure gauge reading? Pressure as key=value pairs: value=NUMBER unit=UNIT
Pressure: value=3.9 unit=MPa
